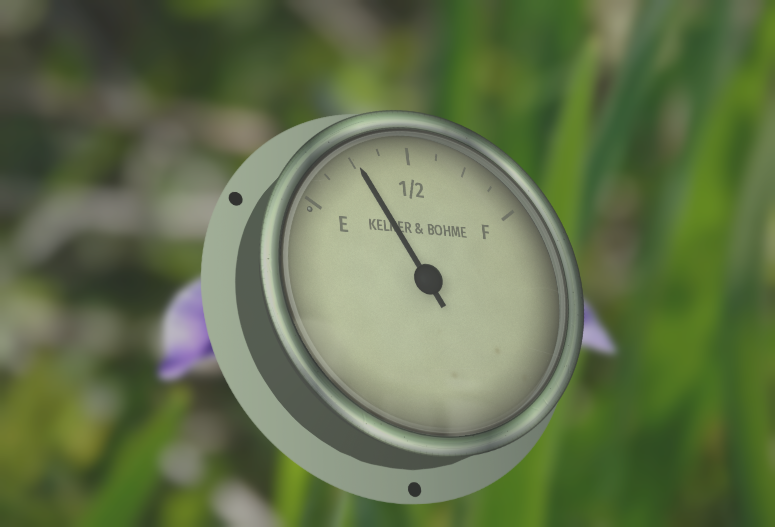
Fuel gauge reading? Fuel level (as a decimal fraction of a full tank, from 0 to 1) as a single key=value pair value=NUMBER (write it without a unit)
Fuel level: value=0.25
